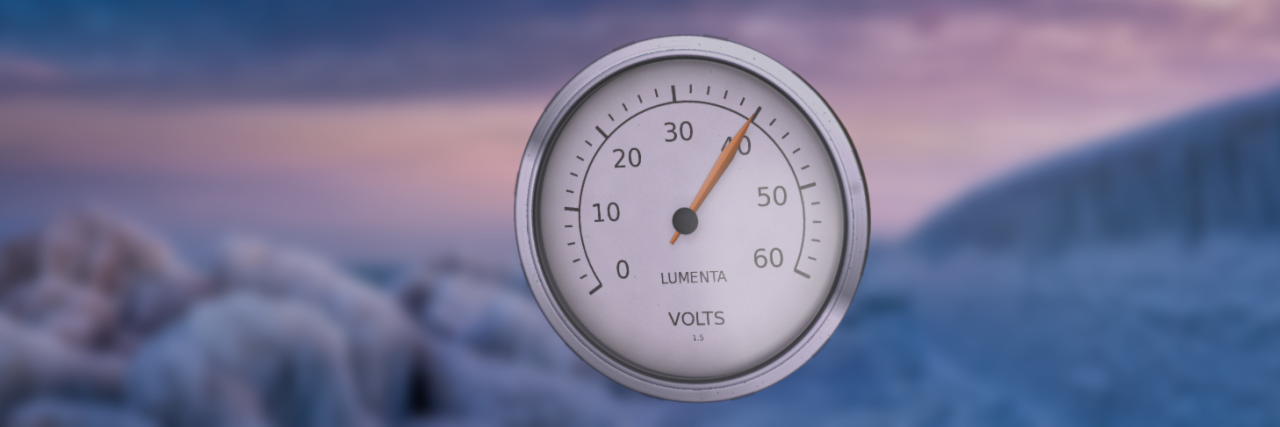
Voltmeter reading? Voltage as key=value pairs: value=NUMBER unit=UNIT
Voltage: value=40 unit=V
